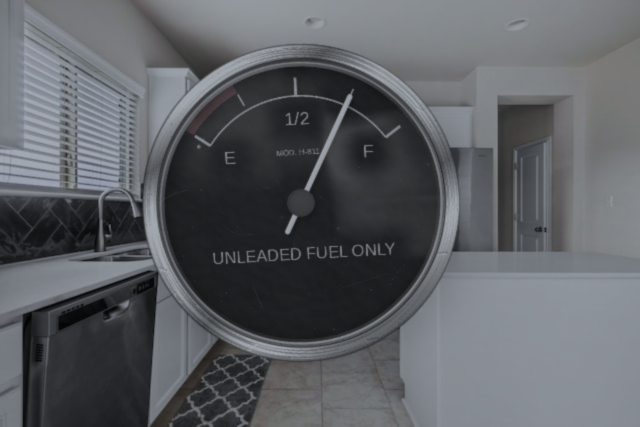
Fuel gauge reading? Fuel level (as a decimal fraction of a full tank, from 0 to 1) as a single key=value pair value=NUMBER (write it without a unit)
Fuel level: value=0.75
